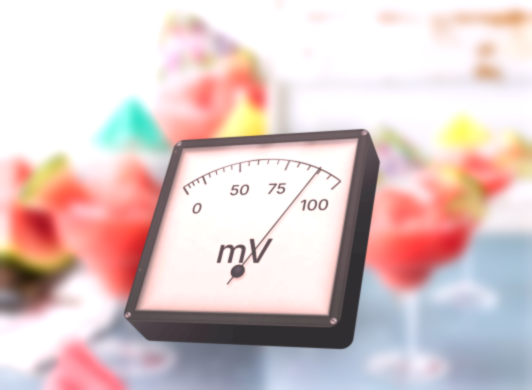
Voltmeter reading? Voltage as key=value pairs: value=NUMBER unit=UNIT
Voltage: value=90 unit=mV
